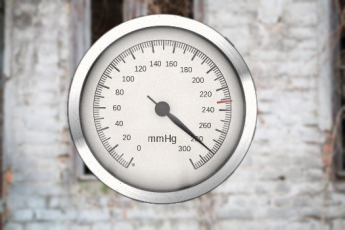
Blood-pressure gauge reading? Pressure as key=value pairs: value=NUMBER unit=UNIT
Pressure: value=280 unit=mmHg
